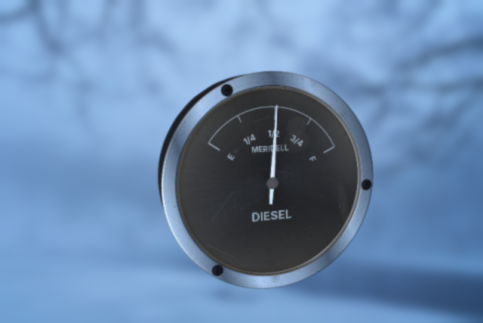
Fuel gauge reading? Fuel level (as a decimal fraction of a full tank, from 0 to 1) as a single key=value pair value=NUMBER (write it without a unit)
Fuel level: value=0.5
